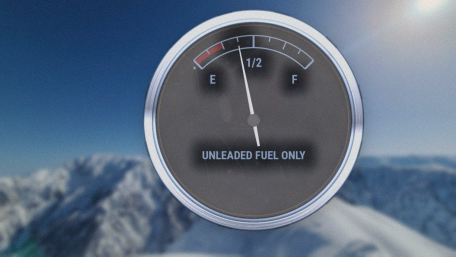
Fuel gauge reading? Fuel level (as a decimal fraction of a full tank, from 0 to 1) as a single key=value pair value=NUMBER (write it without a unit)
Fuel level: value=0.375
